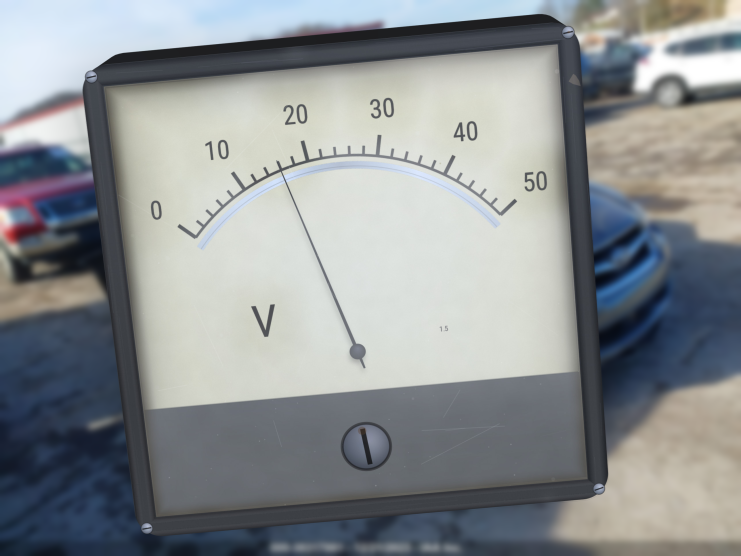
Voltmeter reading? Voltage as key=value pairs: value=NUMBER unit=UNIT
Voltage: value=16 unit=V
